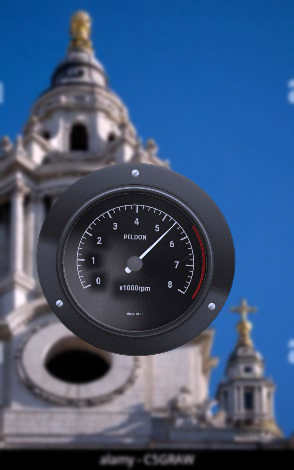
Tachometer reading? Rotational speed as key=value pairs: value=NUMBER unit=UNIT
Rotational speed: value=5400 unit=rpm
